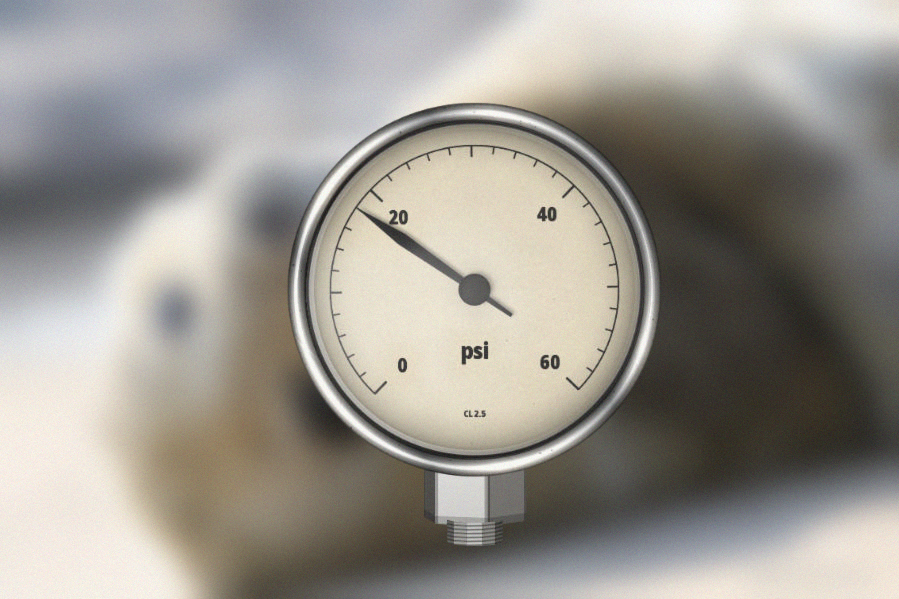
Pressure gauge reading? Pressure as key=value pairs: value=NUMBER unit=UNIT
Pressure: value=18 unit=psi
